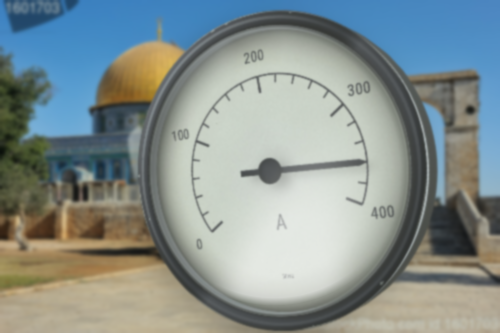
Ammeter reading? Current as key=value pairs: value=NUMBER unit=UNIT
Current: value=360 unit=A
